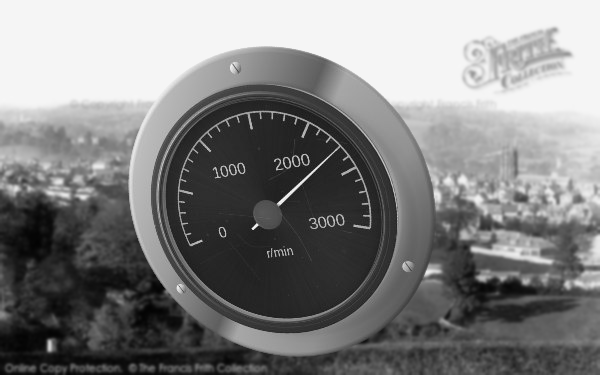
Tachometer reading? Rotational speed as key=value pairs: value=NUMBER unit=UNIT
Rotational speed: value=2300 unit=rpm
